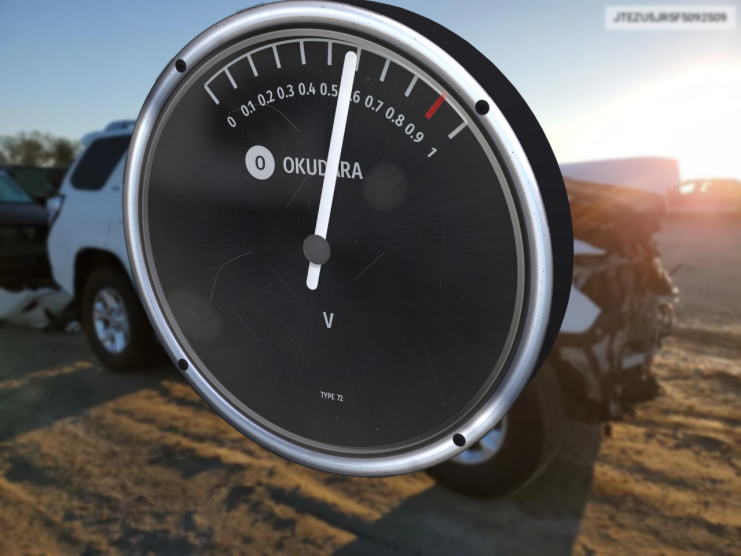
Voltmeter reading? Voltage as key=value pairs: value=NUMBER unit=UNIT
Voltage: value=0.6 unit=V
